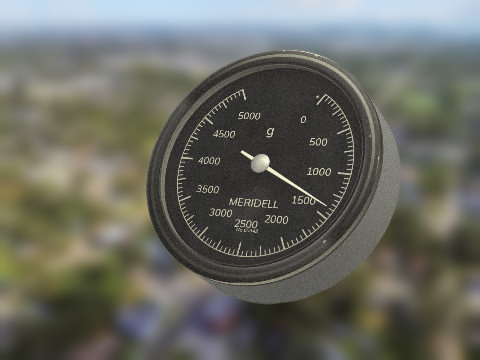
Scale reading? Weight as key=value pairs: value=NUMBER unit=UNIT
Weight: value=1400 unit=g
